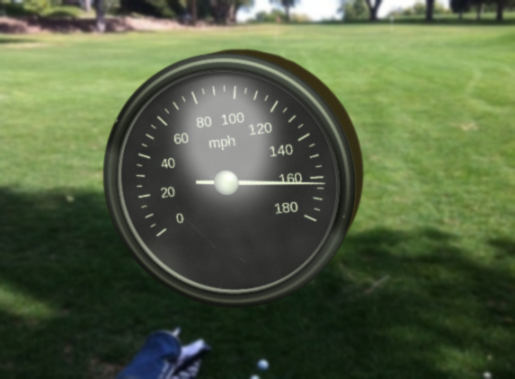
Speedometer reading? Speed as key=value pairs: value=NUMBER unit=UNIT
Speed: value=162.5 unit=mph
